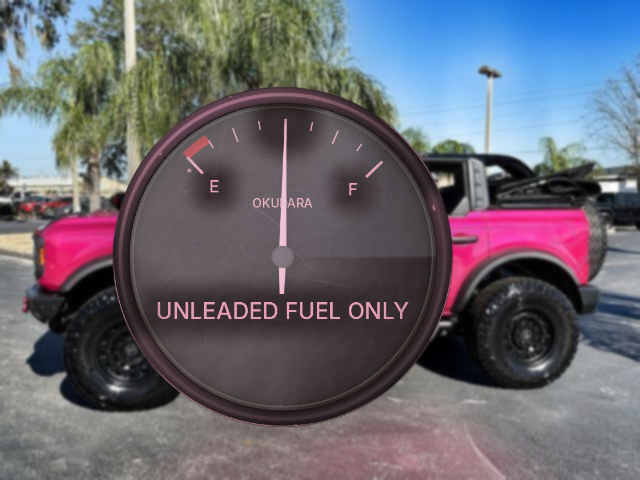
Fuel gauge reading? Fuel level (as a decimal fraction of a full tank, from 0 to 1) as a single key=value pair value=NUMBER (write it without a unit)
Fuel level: value=0.5
